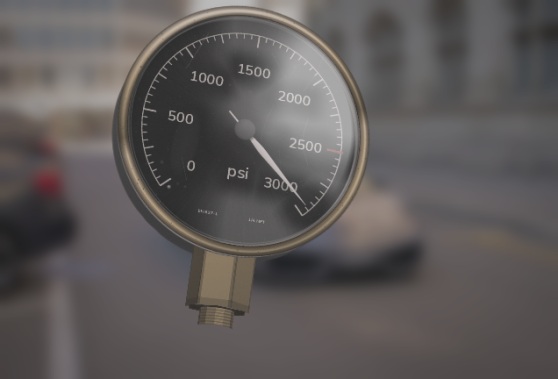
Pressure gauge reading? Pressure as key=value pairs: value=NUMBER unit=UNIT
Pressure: value=2950 unit=psi
